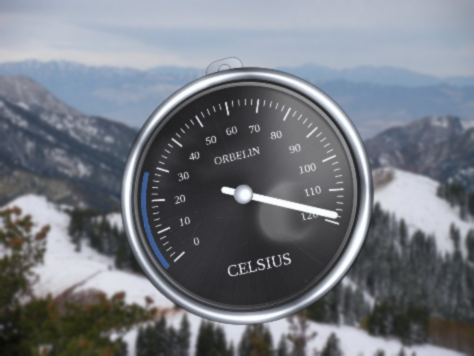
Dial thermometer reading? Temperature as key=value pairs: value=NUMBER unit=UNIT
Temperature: value=118 unit=°C
